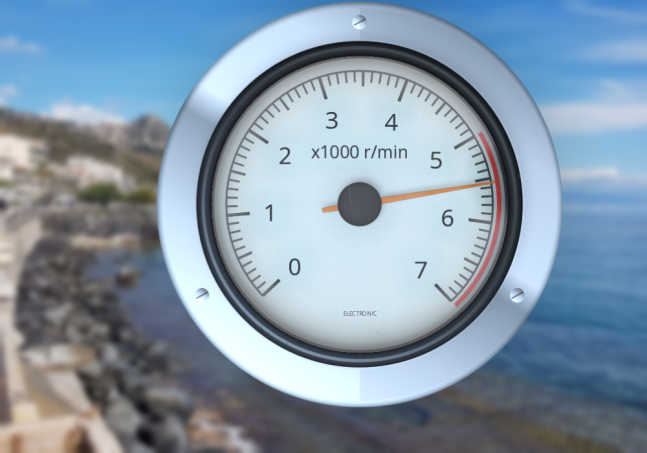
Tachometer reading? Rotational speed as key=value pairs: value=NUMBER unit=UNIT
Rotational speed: value=5550 unit=rpm
